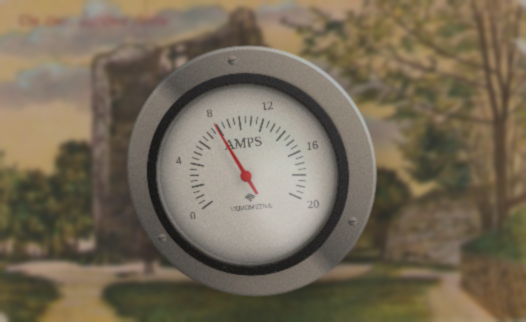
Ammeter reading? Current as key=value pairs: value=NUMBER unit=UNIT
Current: value=8 unit=A
